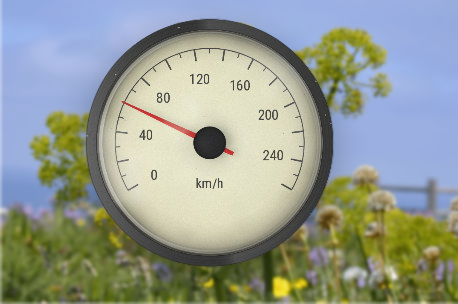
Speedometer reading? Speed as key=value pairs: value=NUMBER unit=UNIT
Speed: value=60 unit=km/h
